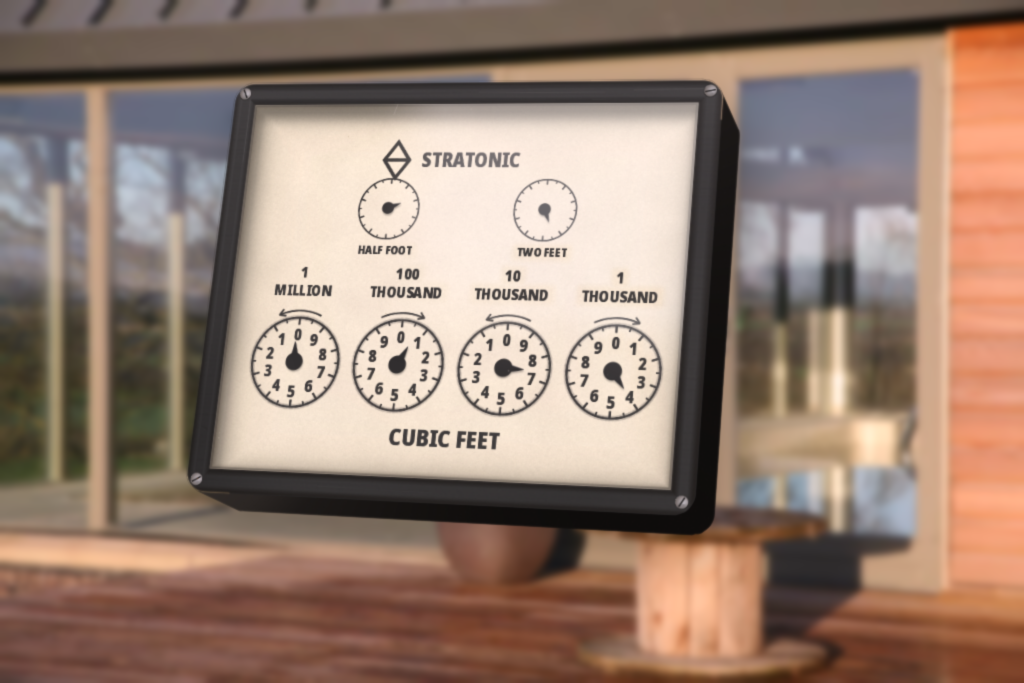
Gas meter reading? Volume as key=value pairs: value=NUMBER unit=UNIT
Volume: value=7400 unit=ft³
